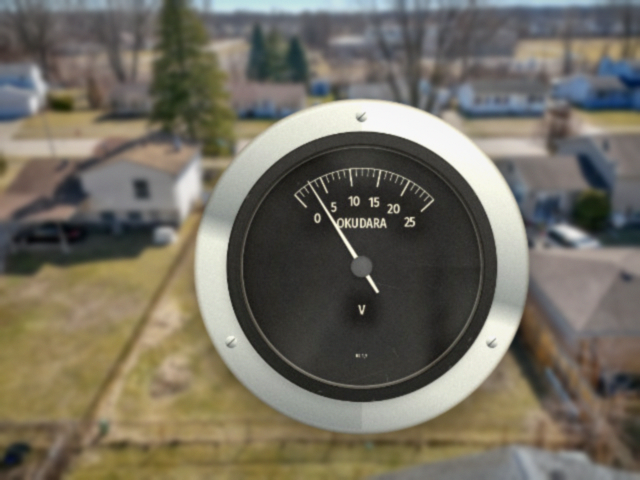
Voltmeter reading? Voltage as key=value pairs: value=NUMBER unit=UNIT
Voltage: value=3 unit=V
